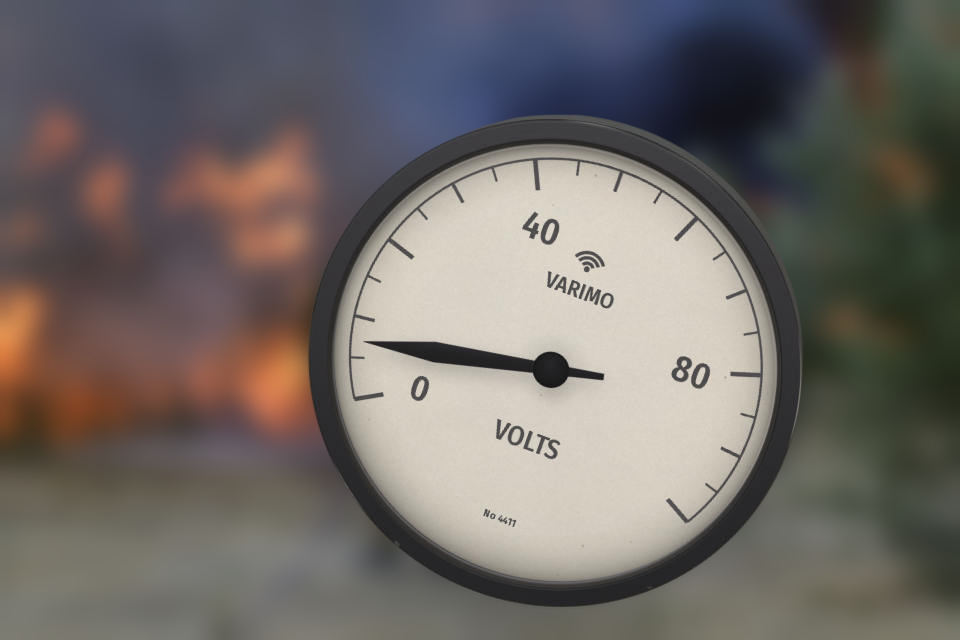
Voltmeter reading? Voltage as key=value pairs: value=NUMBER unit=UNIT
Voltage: value=7.5 unit=V
